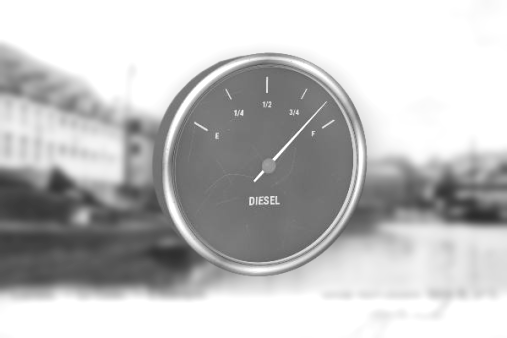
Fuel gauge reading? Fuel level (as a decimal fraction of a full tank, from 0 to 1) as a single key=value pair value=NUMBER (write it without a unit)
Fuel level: value=0.875
